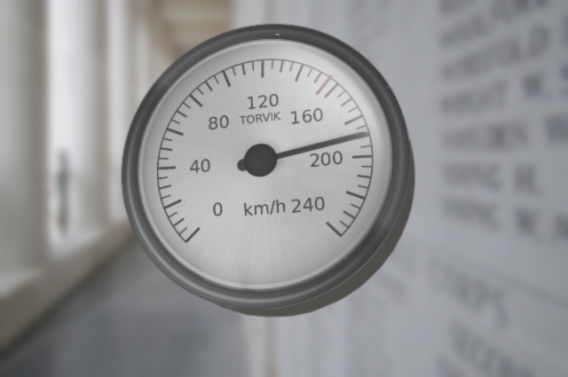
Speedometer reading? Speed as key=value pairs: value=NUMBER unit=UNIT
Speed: value=190 unit=km/h
